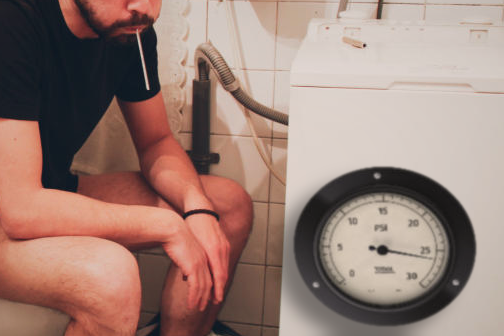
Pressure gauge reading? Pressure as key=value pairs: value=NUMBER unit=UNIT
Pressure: value=26 unit=psi
